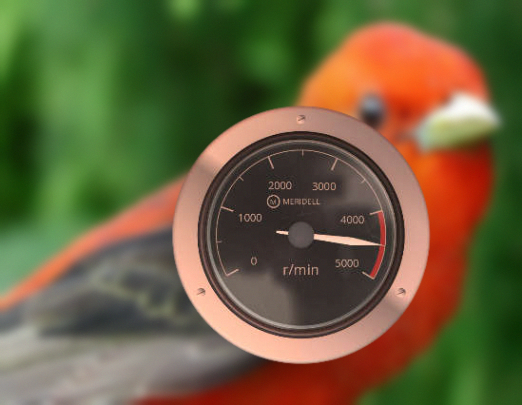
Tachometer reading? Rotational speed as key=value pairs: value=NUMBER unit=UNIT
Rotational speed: value=4500 unit=rpm
